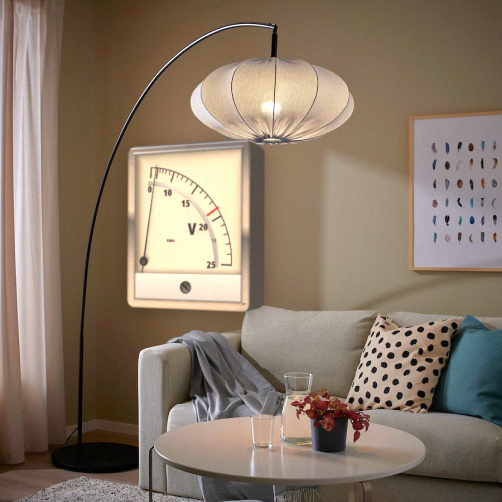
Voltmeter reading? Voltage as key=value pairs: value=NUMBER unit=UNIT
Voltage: value=5 unit=V
